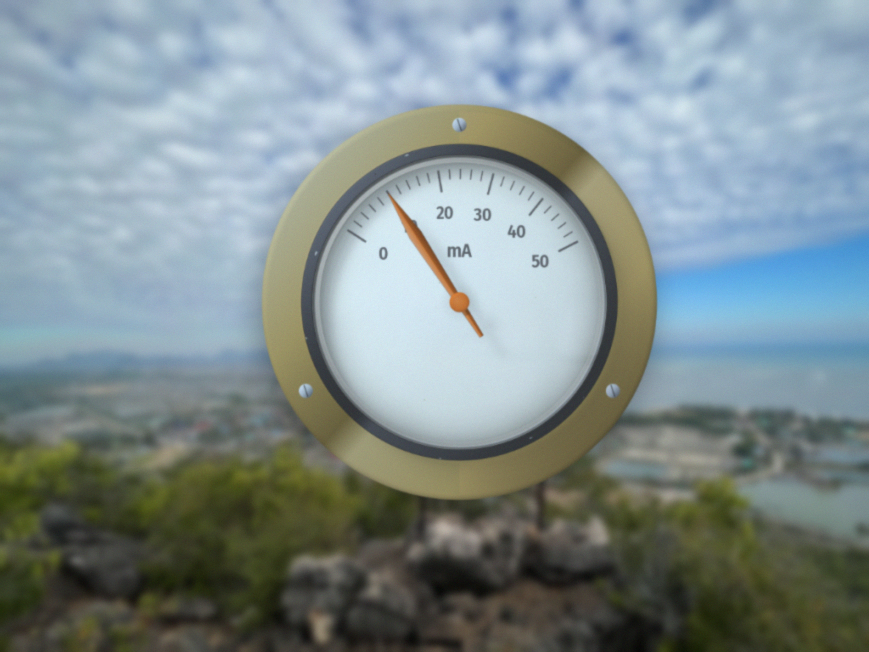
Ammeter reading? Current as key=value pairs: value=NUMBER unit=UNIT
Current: value=10 unit=mA
